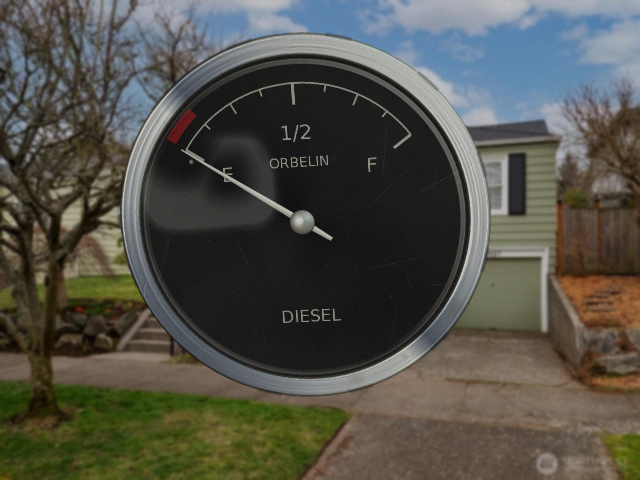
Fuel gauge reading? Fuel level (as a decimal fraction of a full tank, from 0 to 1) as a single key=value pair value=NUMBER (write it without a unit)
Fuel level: value=0
